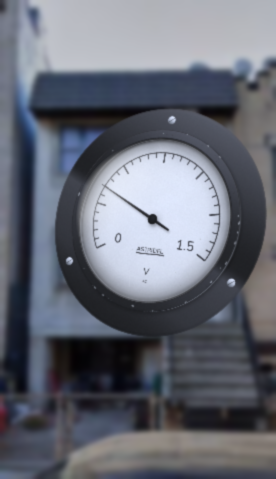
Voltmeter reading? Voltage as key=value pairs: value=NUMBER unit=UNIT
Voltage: value=0.35 unit=V
